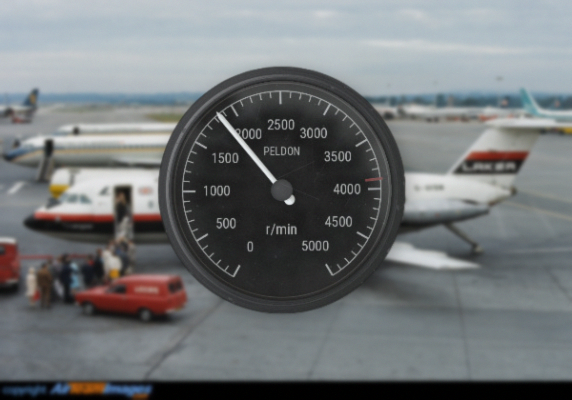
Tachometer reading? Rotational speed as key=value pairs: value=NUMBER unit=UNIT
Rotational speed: value=1850 unit=rpm
